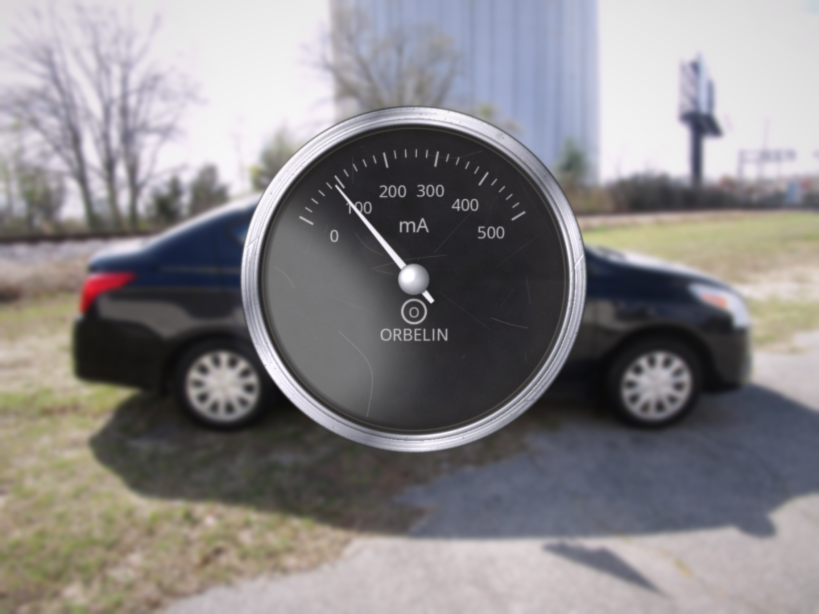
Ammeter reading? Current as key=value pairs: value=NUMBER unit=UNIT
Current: value=90 unit=mA
